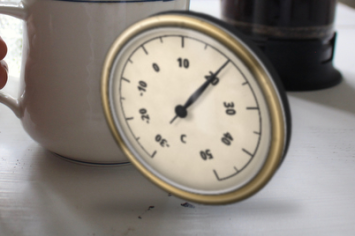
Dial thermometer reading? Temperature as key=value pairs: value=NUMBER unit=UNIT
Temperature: value=20 unit=°C
